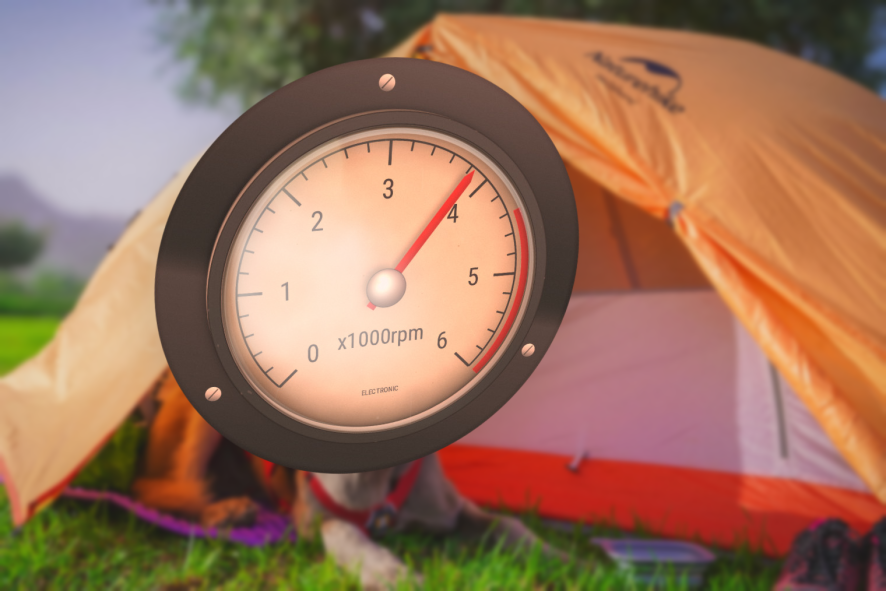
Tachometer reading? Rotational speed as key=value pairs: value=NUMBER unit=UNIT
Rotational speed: value=3800 unit=rpm
